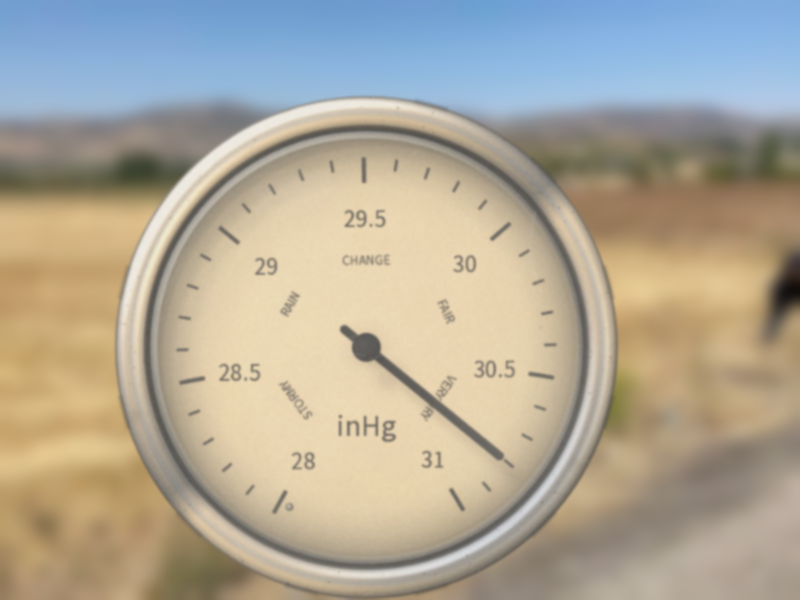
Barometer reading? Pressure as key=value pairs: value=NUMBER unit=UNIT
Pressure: value=30.8 unit=inHg
